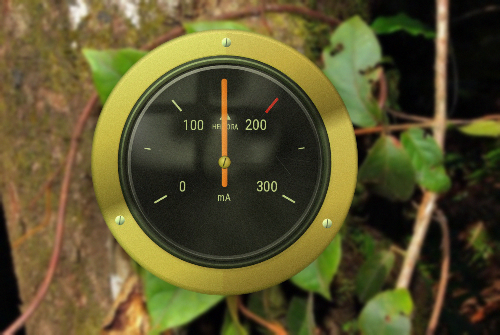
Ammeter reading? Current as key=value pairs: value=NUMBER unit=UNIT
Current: value=150 unit=mA
